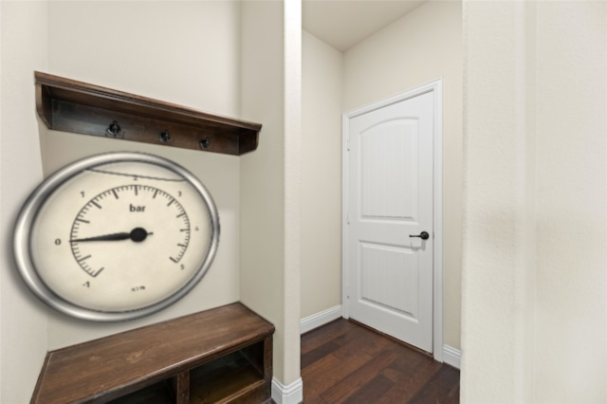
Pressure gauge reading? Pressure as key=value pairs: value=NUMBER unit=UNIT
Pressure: value=0 unit=bar
